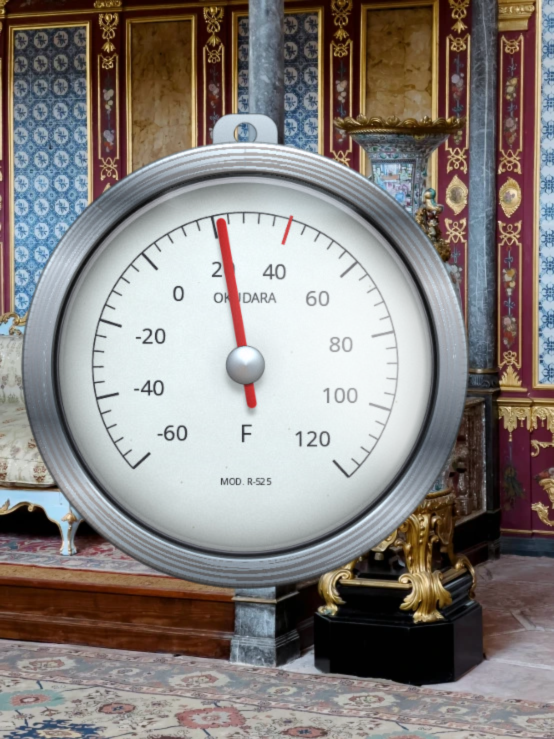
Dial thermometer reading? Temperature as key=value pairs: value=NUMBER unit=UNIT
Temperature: value=22 unit=°F
